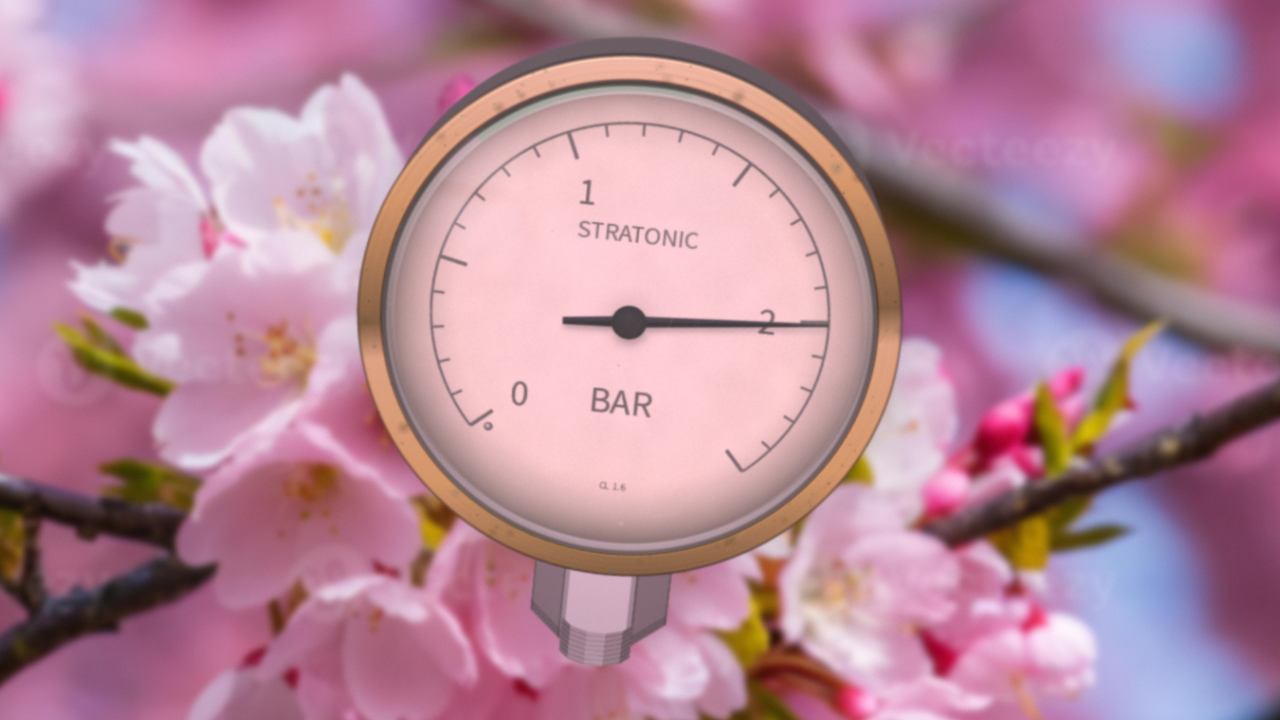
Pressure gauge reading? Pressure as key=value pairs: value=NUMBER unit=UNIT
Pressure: value=2 unit=bar
